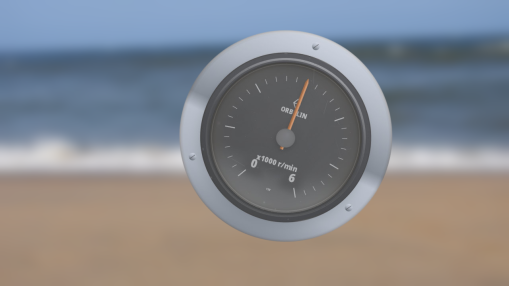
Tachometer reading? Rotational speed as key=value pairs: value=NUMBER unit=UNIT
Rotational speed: value=3000 unit=rpm
